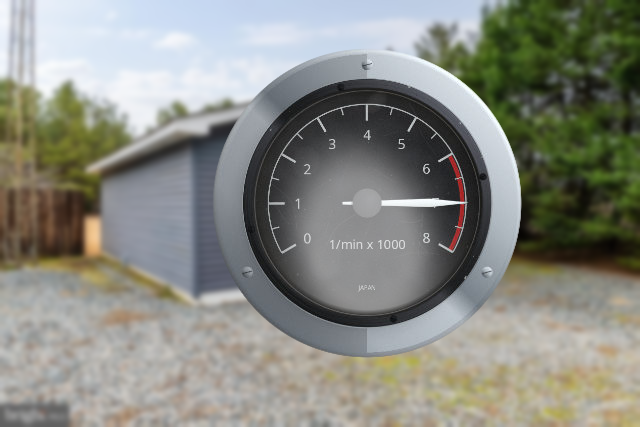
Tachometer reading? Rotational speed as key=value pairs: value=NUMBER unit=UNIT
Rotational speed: value=7000 unit=rpm
